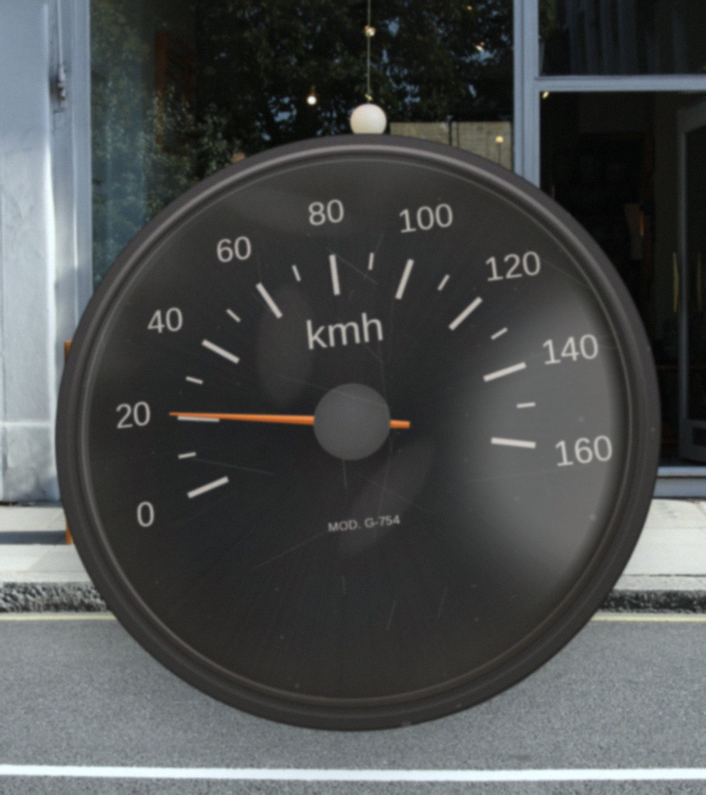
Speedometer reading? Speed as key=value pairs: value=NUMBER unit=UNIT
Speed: value=20 unit=km/h
